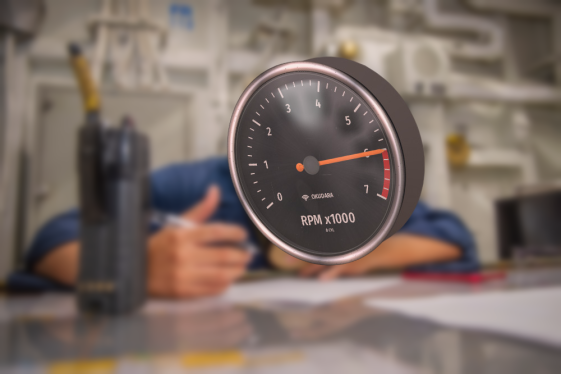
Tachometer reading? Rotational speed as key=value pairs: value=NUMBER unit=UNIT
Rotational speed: value=6000 unit=rpm
